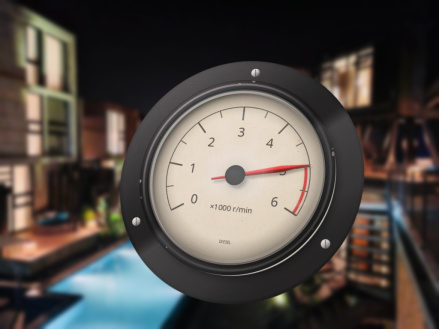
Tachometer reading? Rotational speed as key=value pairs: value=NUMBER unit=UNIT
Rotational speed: value=5000 unit=rpm
